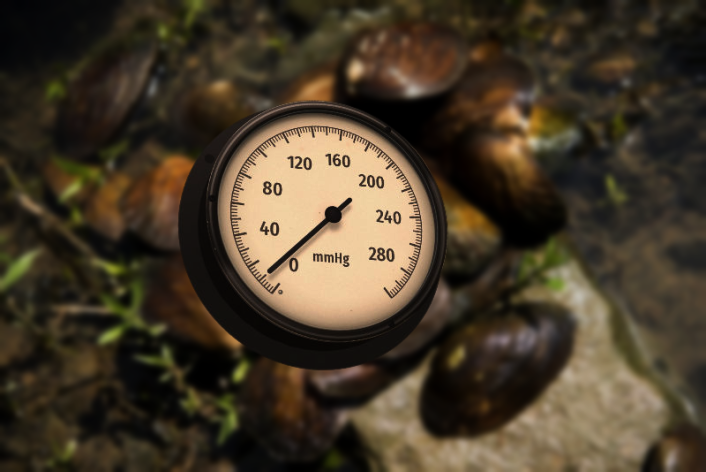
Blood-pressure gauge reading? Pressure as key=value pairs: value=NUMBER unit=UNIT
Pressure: value=10 unit=mmHg
